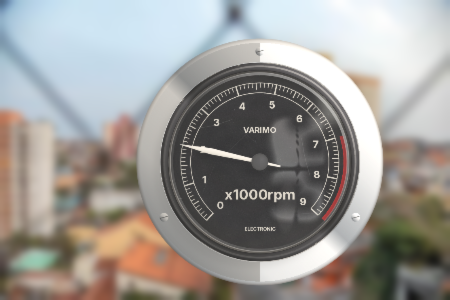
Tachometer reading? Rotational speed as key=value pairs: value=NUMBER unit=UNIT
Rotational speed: value=2000 unit=rpm
